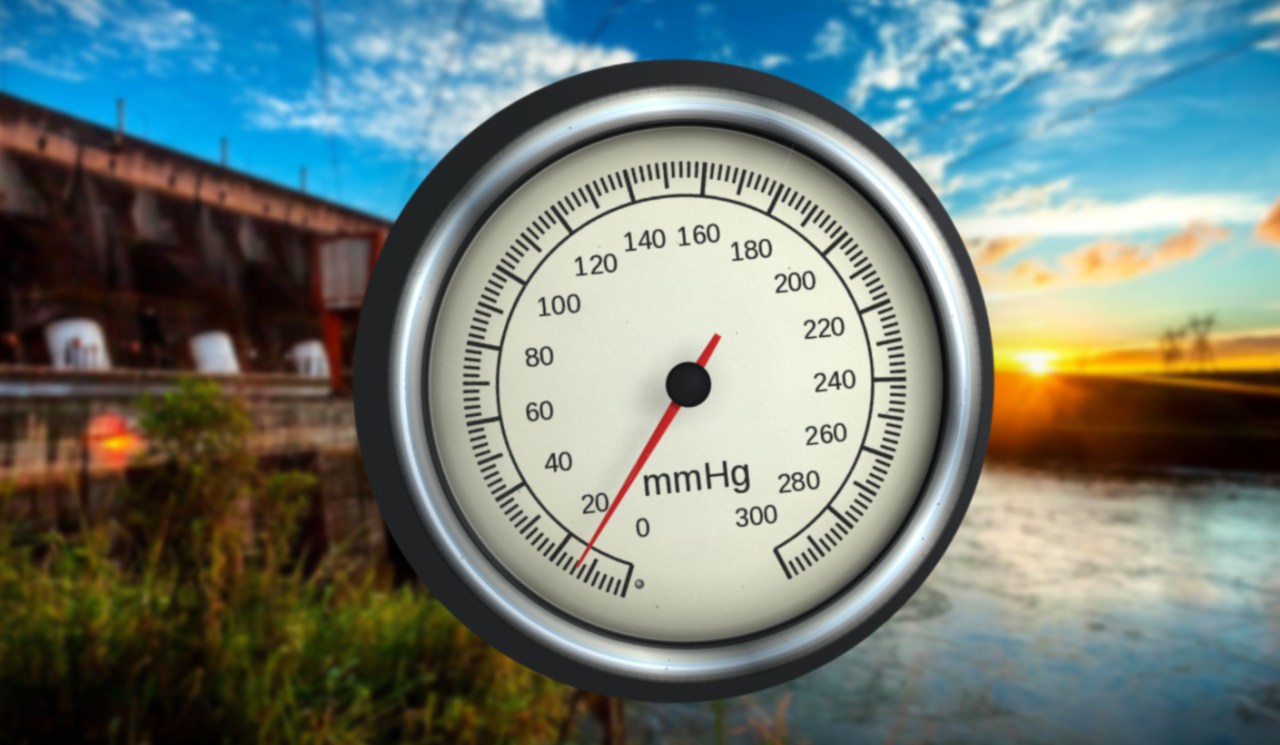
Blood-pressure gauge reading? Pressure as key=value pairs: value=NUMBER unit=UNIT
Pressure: value=14 unit=mmHg
